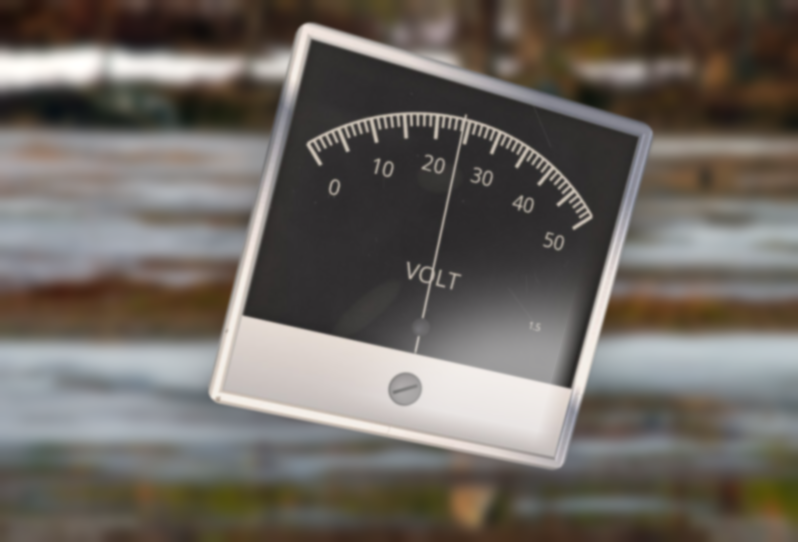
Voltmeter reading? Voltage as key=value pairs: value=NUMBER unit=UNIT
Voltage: value=24 unit=V
